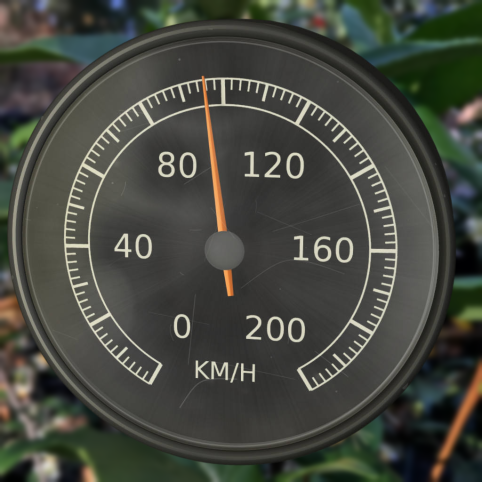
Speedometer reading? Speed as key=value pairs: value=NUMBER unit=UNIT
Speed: value=96 unit=km/h
